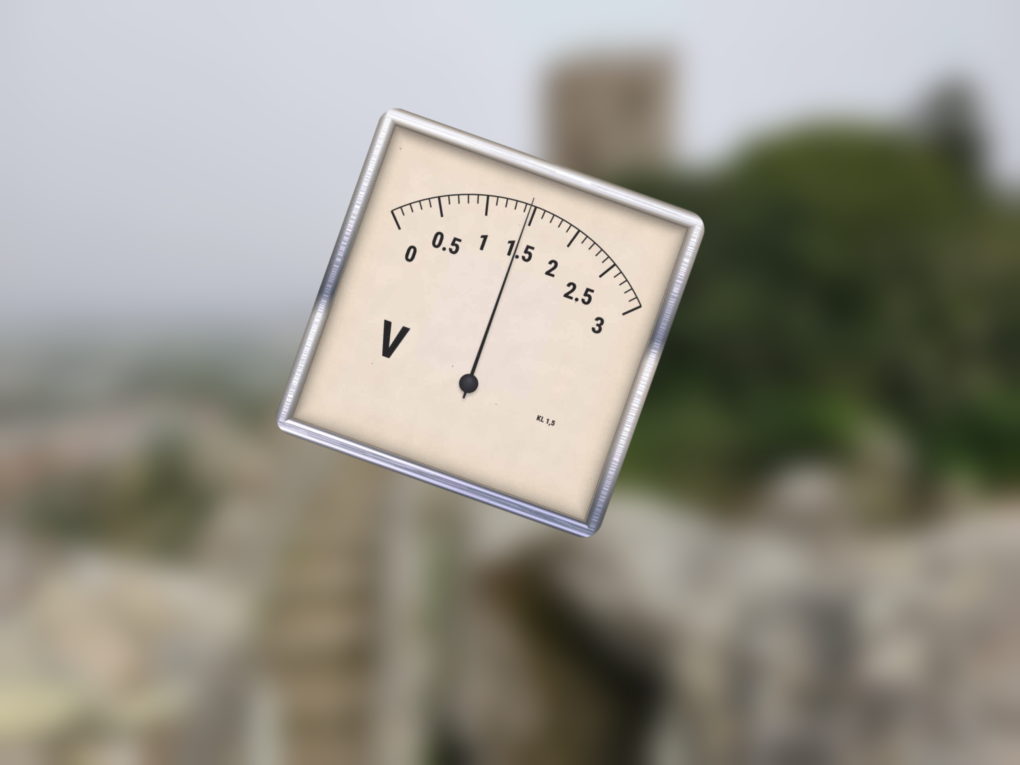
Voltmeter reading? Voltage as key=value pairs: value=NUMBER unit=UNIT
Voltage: value=1.45 unit=V
